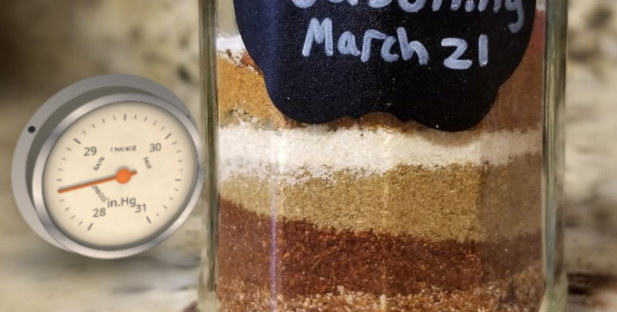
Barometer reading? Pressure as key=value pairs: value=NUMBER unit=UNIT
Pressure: value=28.5 unit=inHg
